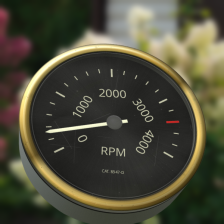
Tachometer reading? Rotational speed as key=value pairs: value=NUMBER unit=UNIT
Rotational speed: value=300 unit=rpm
